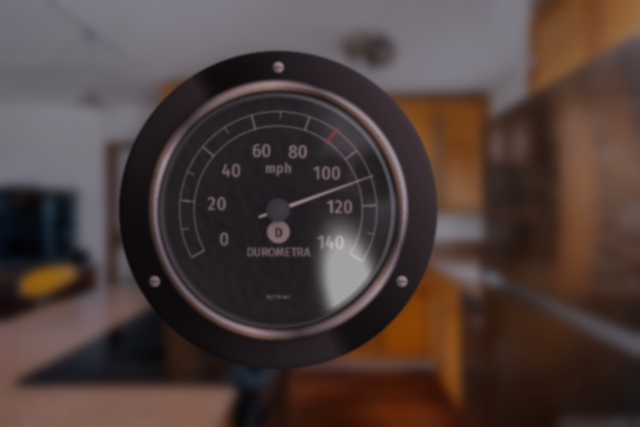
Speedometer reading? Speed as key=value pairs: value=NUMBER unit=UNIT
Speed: value=110 unit=mph
